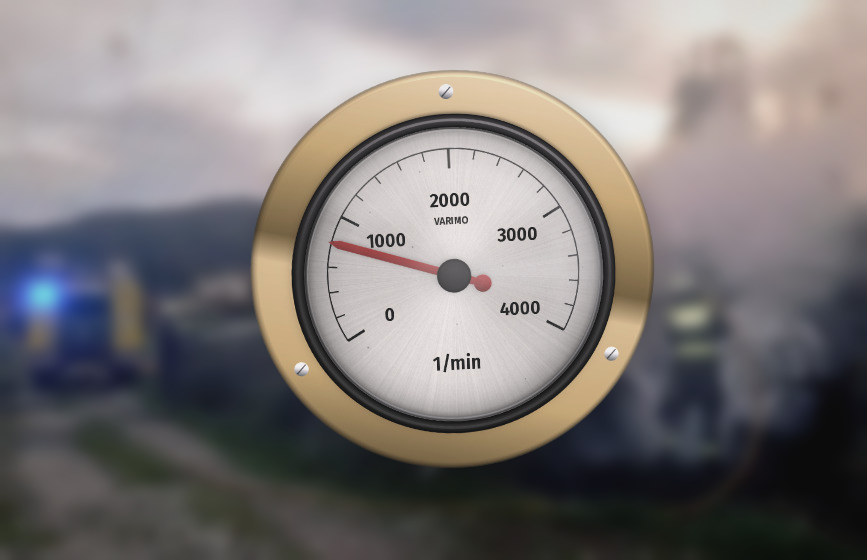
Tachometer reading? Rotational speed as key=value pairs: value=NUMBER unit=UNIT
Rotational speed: value=800 unit=rpm
